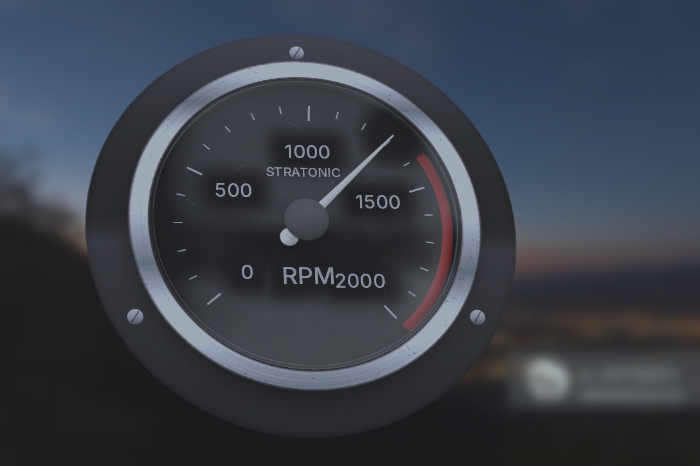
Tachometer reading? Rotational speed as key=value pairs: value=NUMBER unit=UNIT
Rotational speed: value=1300 unit=rpm
